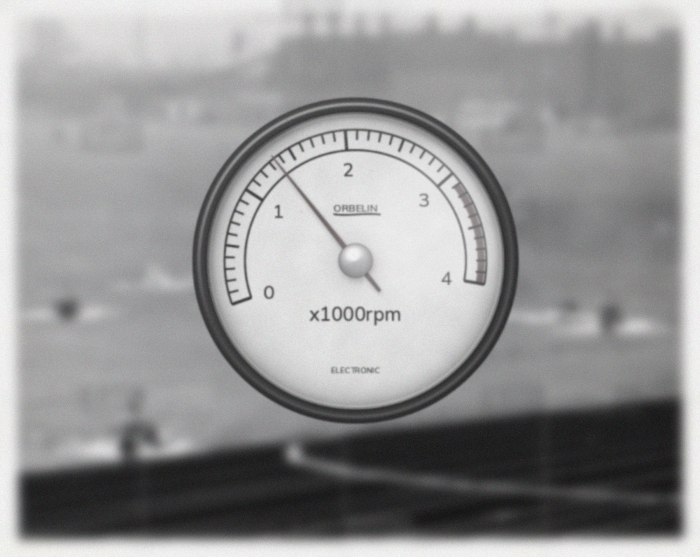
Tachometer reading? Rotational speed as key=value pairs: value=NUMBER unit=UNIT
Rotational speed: value=1350 unit=rpm
